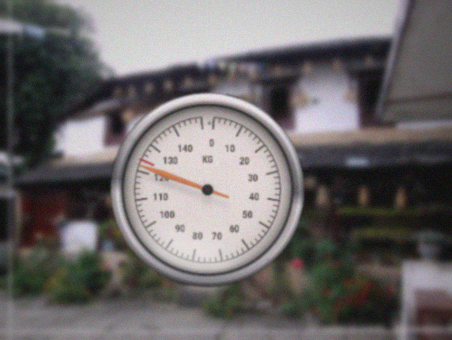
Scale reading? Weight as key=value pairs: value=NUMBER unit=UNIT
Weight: value=122 unit=kg
